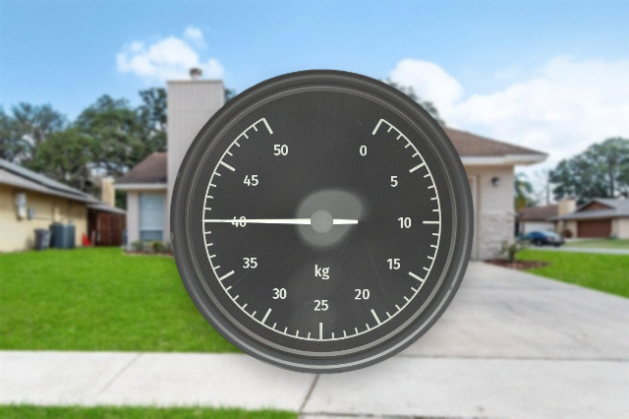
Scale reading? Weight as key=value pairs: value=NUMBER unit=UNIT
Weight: value=40 unit=kg
